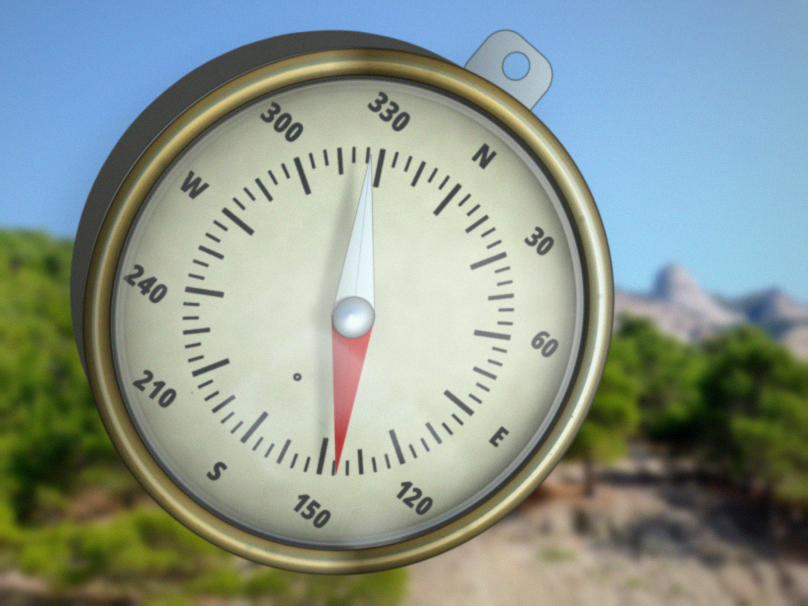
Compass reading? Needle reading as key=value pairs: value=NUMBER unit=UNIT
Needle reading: value=145 unit=°
